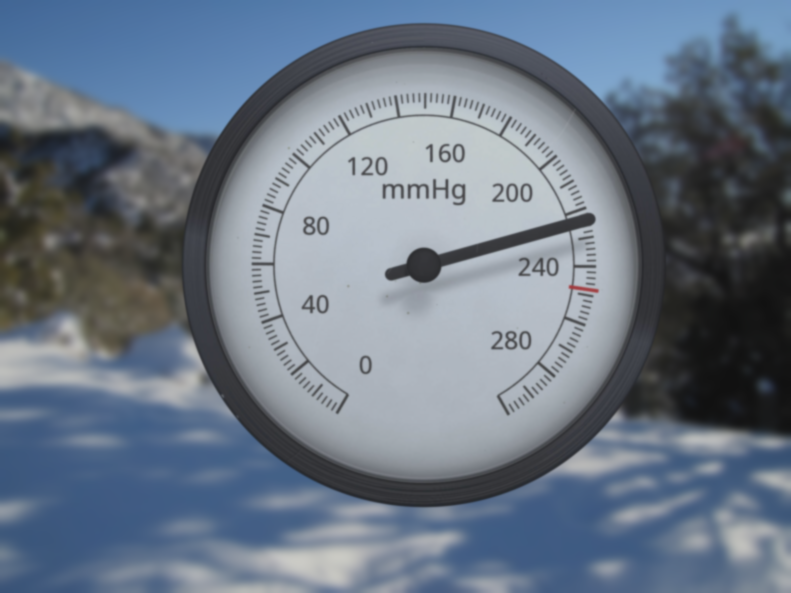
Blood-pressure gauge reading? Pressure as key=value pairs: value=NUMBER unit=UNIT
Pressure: value=224 unit=mmHg
